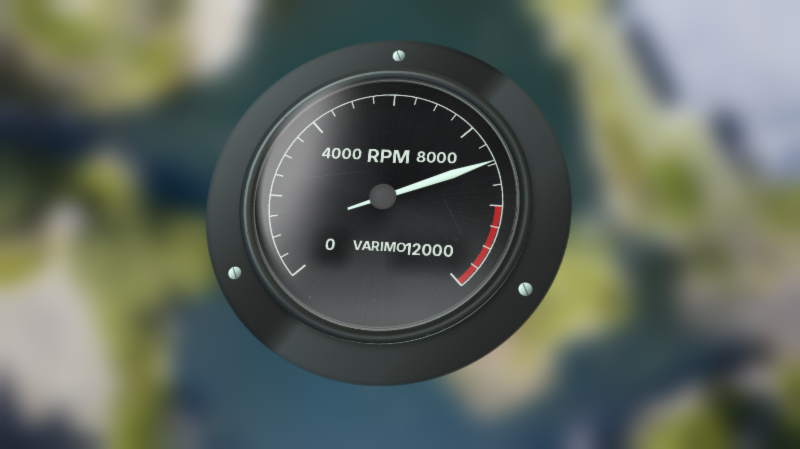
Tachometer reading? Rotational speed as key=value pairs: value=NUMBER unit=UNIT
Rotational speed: value=9000 unit=rpm
